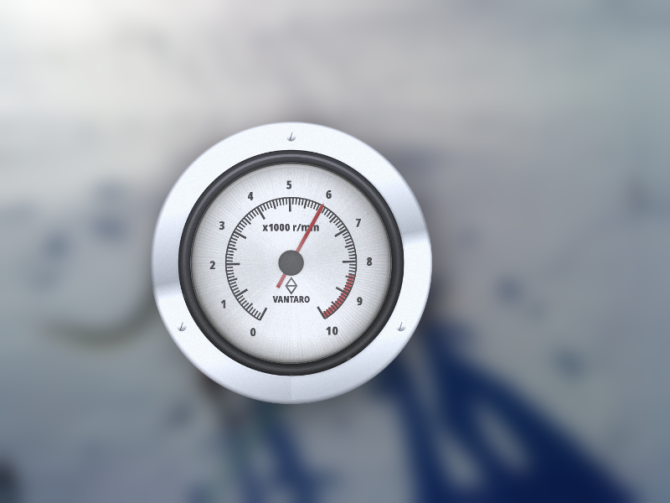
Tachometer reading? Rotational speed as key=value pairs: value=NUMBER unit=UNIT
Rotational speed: value=6000 unit=rpm
